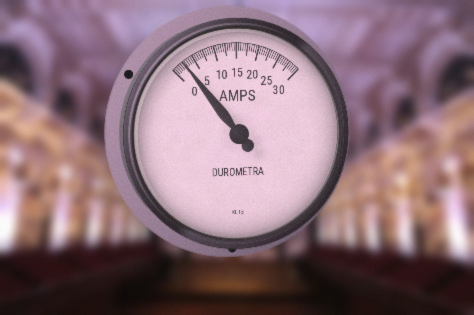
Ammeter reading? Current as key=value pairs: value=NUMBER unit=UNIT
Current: value=2.5 unit=A
